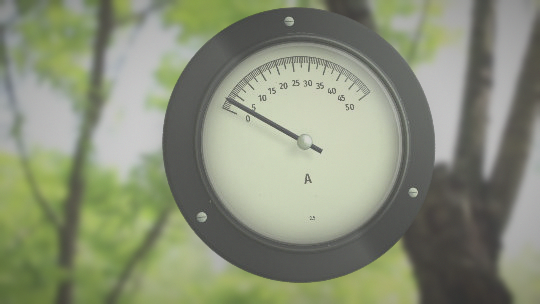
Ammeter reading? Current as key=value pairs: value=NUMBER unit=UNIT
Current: value=2.5 unit=A
